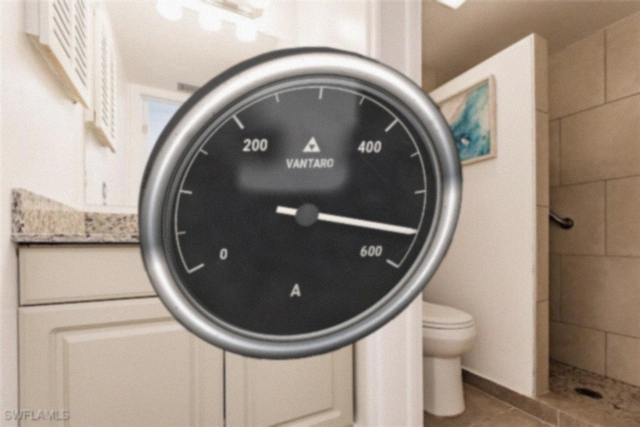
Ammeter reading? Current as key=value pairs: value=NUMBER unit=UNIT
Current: value=550 unit=A
